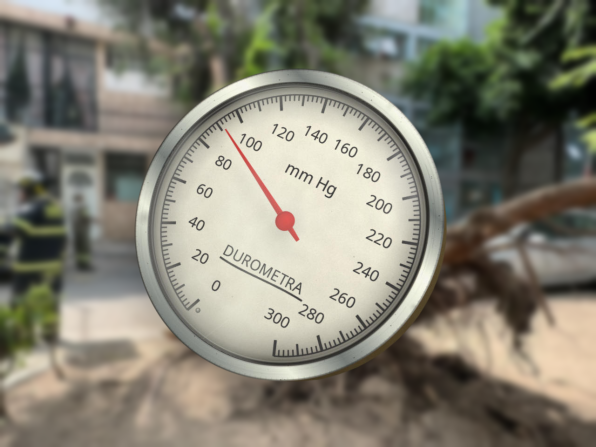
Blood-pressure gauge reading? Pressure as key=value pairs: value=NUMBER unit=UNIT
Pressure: value=92 unit=mmHg
